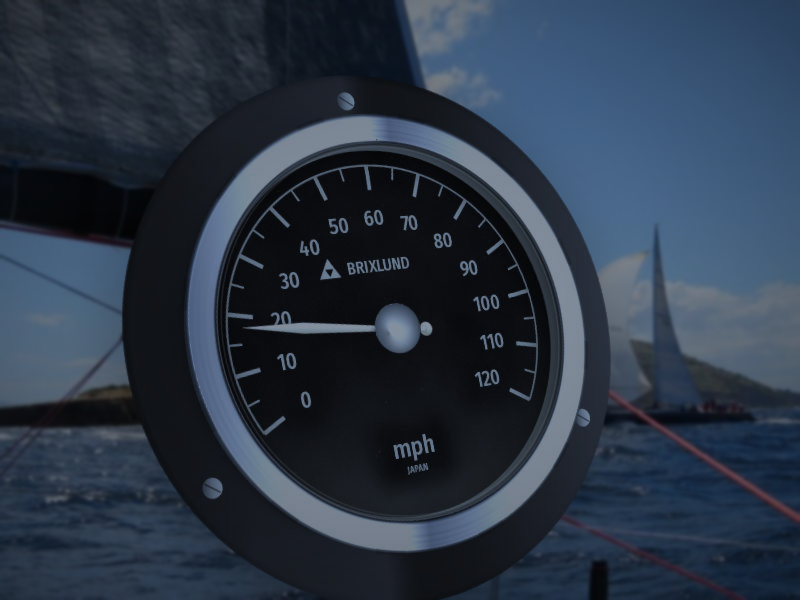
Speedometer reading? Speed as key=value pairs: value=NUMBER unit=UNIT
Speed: value=17.5 unit=mph
